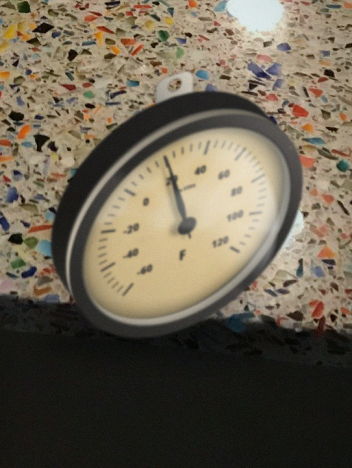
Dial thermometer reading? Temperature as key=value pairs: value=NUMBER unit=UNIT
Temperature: value=20 unit=°F
